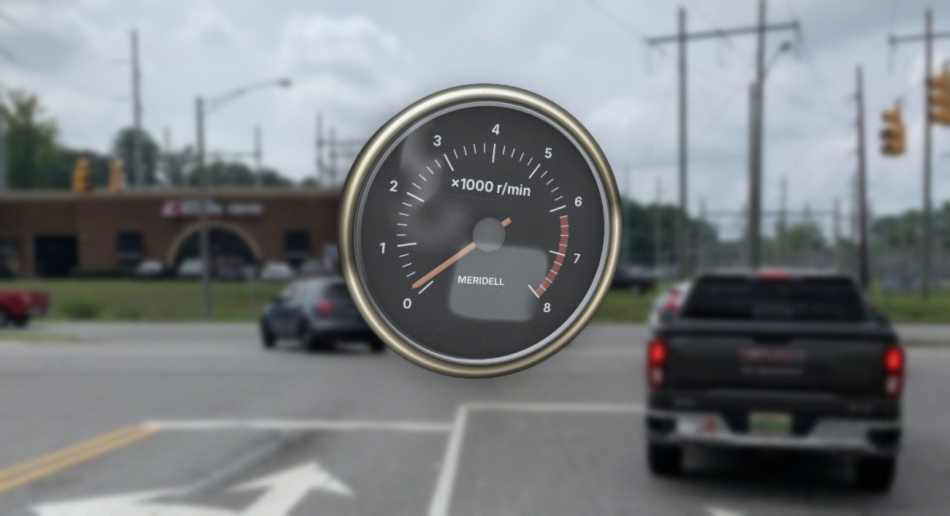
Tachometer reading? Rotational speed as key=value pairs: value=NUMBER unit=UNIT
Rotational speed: value=200 unit=rpm
